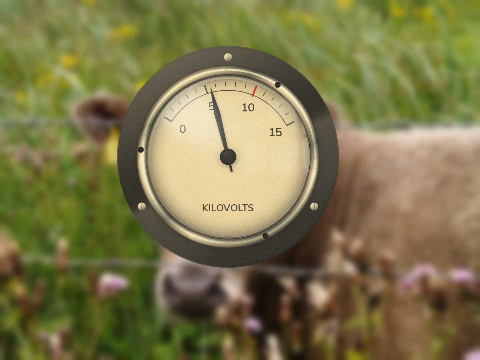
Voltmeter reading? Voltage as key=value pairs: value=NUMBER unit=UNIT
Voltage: value=5.5 unit=kV
